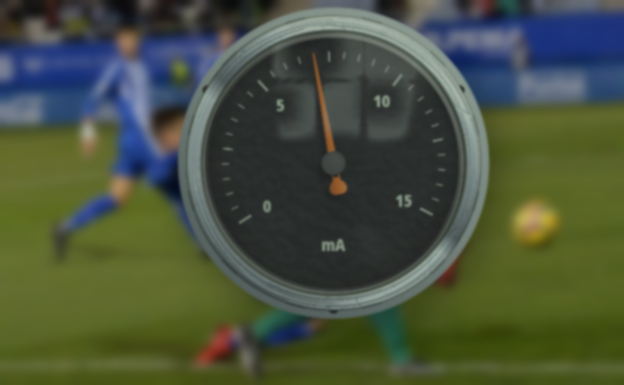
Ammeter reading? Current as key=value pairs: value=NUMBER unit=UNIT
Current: value=7 unit=mA
